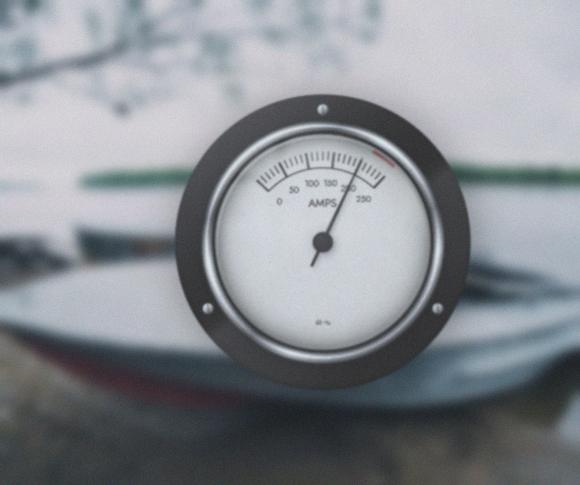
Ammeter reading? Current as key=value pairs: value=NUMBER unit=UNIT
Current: value=200 unit=A
